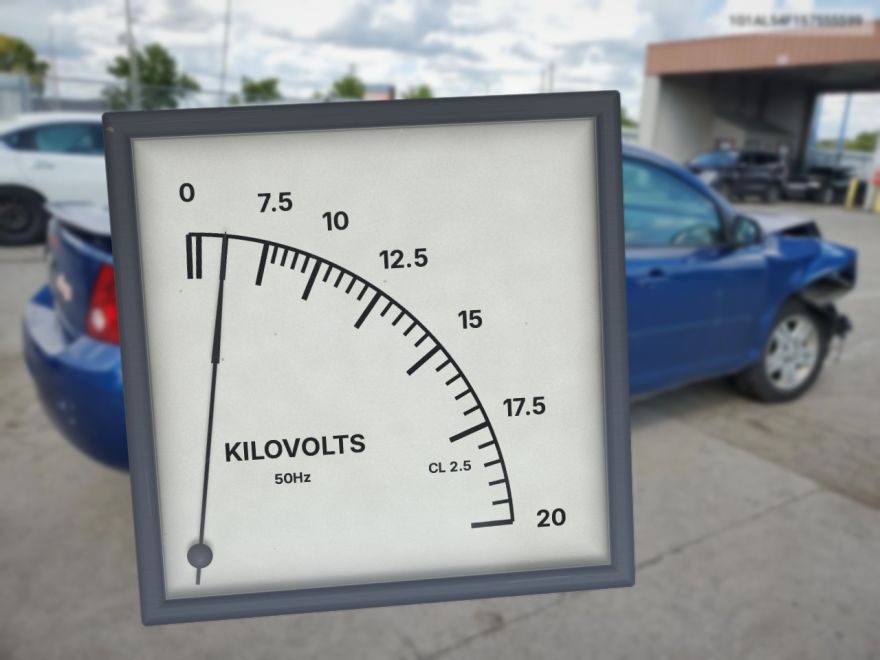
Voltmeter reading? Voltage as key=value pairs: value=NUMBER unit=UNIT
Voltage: value=5 unit=kV
